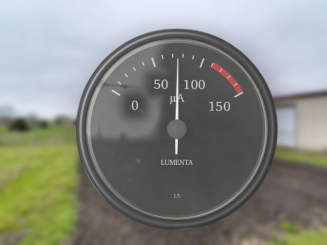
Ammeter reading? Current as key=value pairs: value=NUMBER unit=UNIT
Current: value=75 unit=µA
